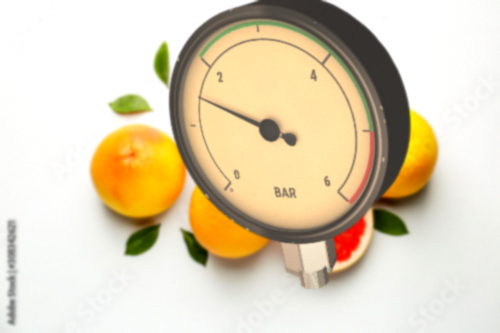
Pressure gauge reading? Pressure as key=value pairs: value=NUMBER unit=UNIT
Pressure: value=1.5 unit=bar
